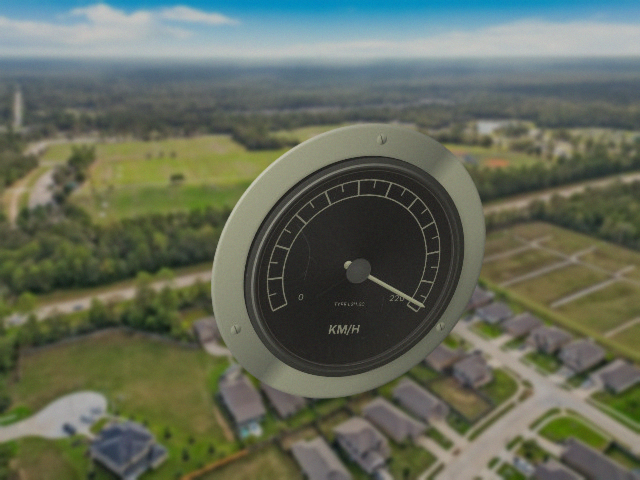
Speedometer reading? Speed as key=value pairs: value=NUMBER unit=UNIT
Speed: value=215 unit=km/h
